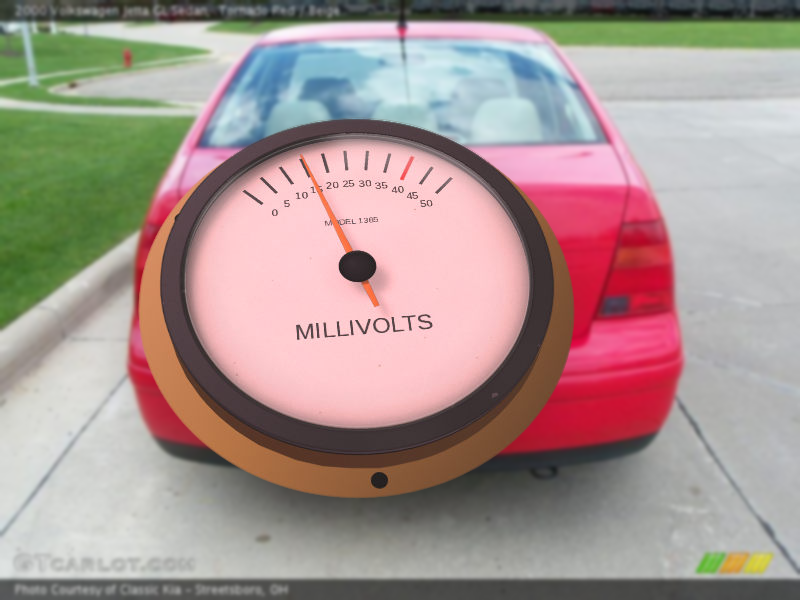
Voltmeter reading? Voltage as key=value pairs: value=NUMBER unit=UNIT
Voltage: value=15 unit=mV
